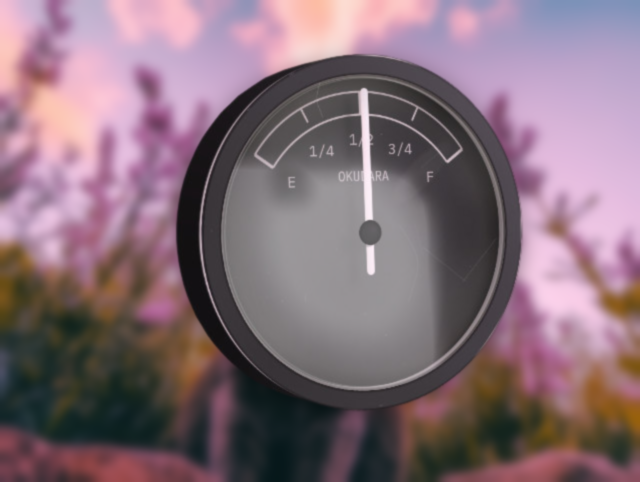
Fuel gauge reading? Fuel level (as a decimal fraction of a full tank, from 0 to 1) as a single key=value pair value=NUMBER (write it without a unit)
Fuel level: value=0.5
